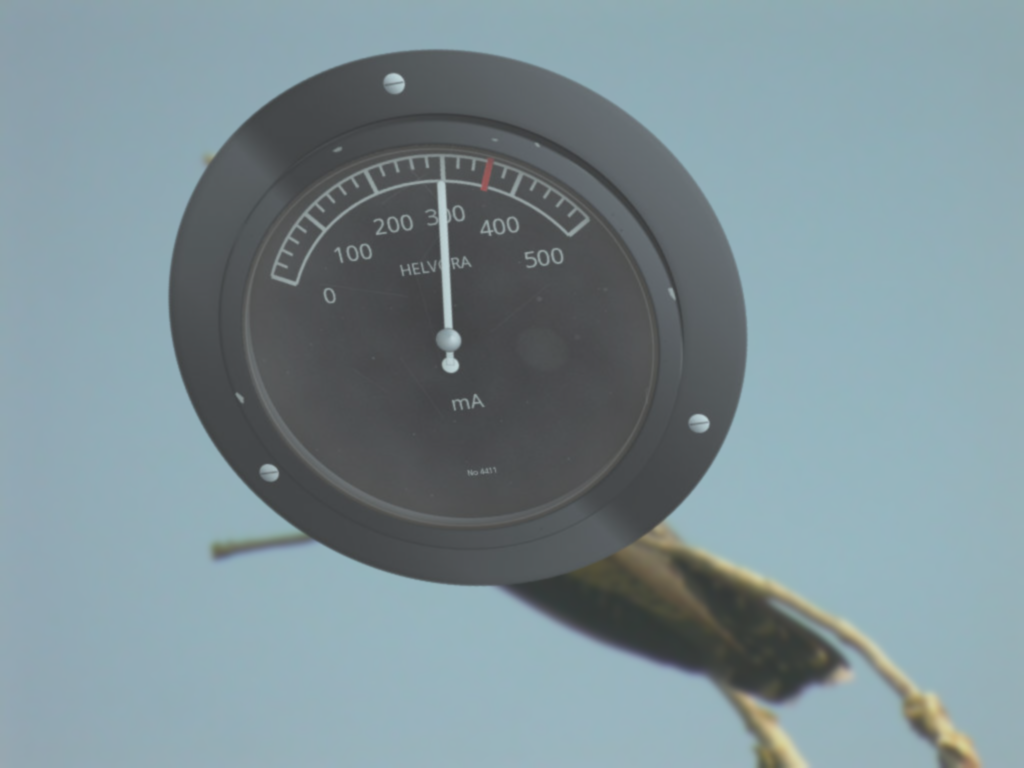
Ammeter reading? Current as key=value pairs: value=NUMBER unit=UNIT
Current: value=300 unit=mA
